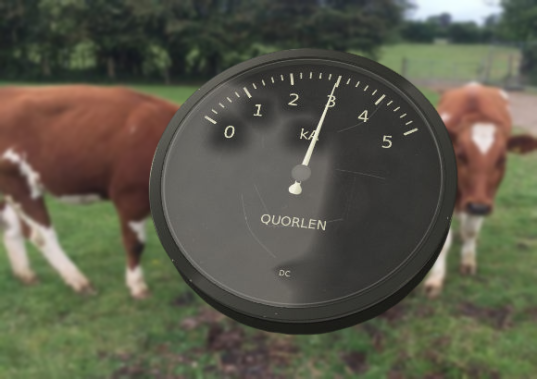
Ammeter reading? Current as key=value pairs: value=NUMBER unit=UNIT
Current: value=3 unit=kA
